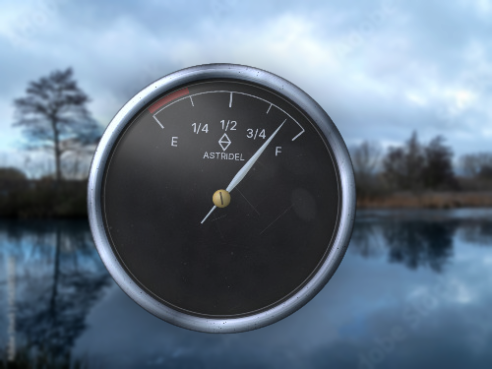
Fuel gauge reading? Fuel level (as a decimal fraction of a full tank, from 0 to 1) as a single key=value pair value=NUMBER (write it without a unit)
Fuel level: value=0.875
